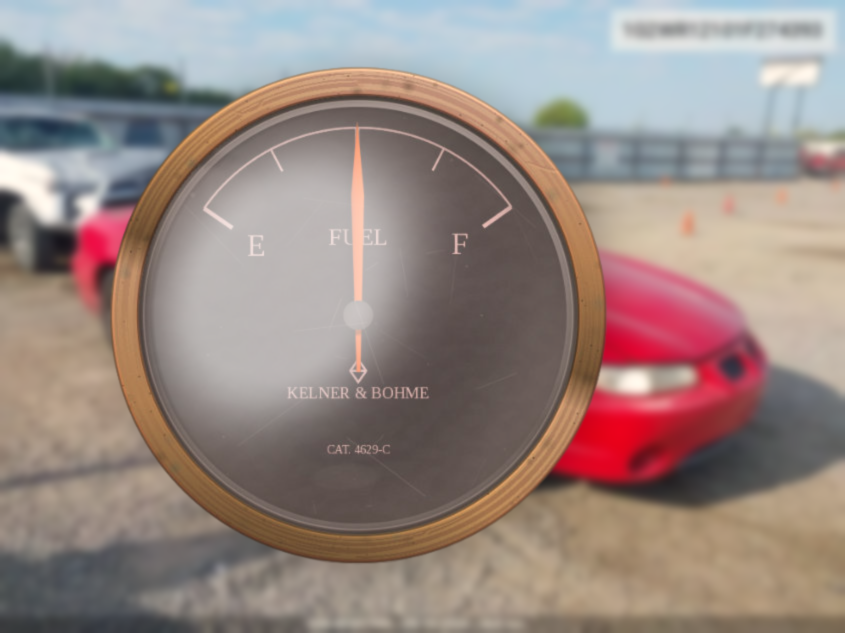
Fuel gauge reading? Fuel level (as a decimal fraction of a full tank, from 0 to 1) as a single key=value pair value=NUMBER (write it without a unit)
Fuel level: value=0.5
